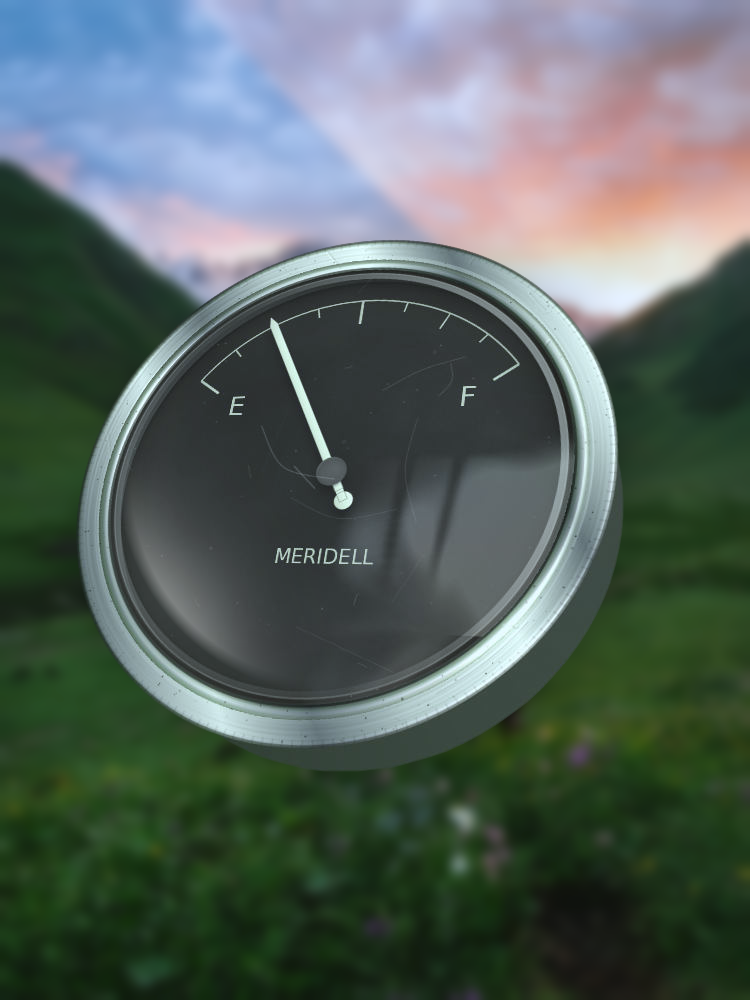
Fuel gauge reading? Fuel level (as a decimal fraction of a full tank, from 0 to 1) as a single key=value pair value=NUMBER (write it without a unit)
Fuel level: value=0.25
